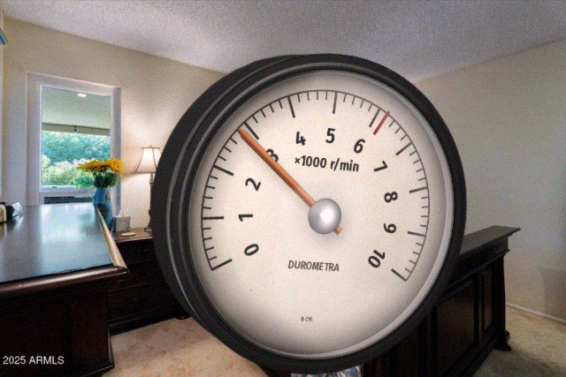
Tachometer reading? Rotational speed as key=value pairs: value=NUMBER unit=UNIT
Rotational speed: value=2800 unit=rpm
